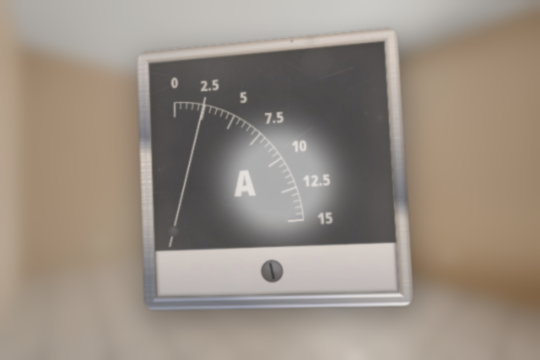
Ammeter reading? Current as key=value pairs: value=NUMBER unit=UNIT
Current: value=2.5 unit=A
